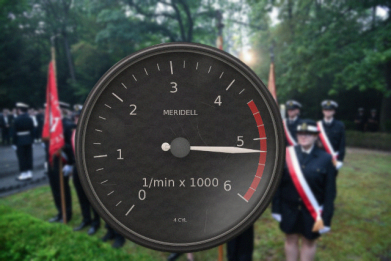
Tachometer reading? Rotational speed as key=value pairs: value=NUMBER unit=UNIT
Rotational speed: value=5200 unit=rpm
